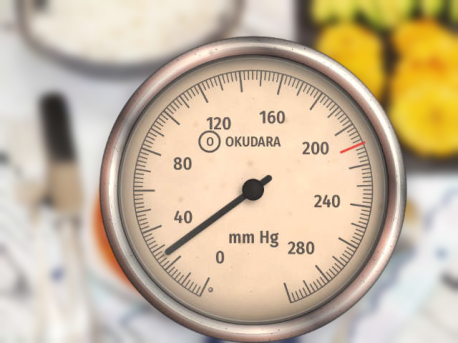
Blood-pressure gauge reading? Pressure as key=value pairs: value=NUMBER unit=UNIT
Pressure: value=26 unit=mmHg
